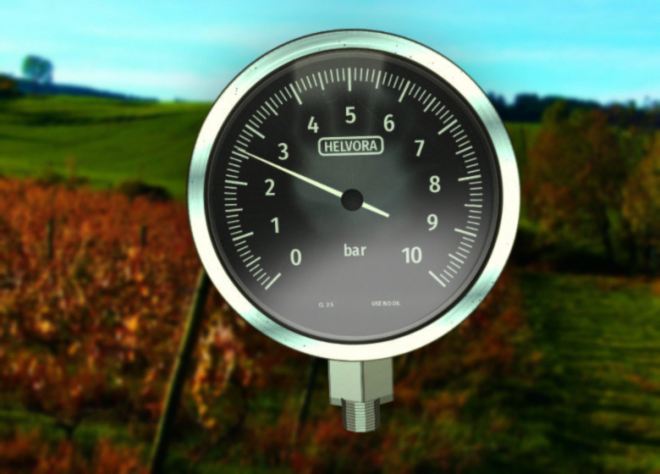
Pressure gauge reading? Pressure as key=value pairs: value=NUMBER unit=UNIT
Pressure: value=2.6 unit=bar
